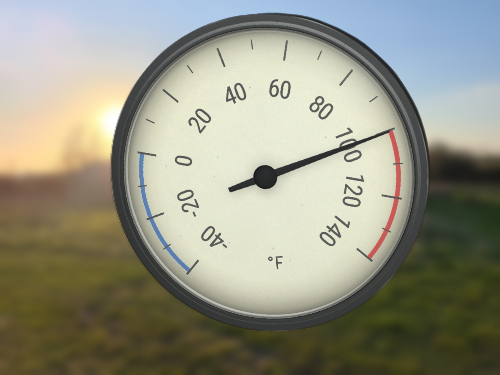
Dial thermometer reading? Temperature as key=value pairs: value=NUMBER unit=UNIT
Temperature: value=100 unit=°F
